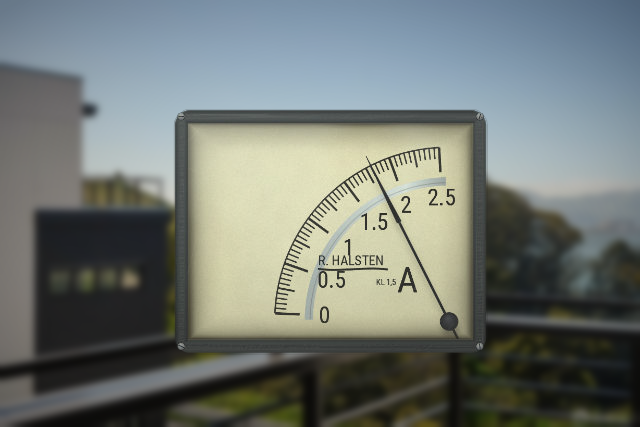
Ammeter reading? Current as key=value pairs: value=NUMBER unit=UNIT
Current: value=1.8 unit=A
